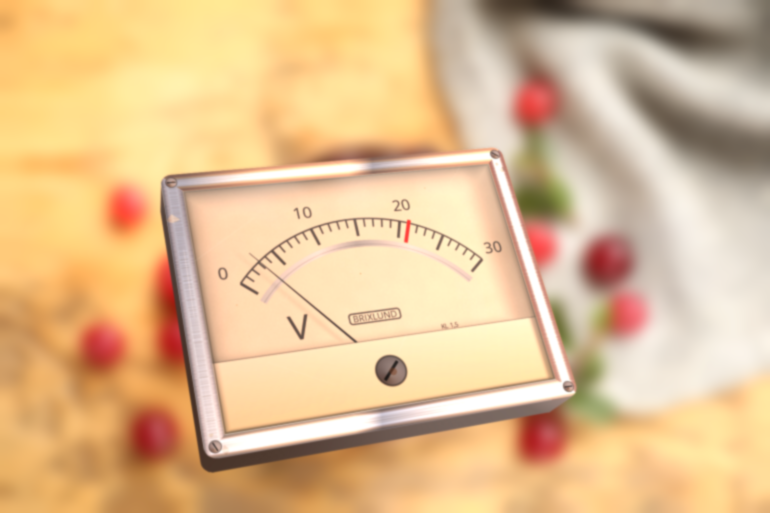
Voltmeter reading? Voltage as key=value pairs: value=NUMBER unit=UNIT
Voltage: value=3 unit=V
